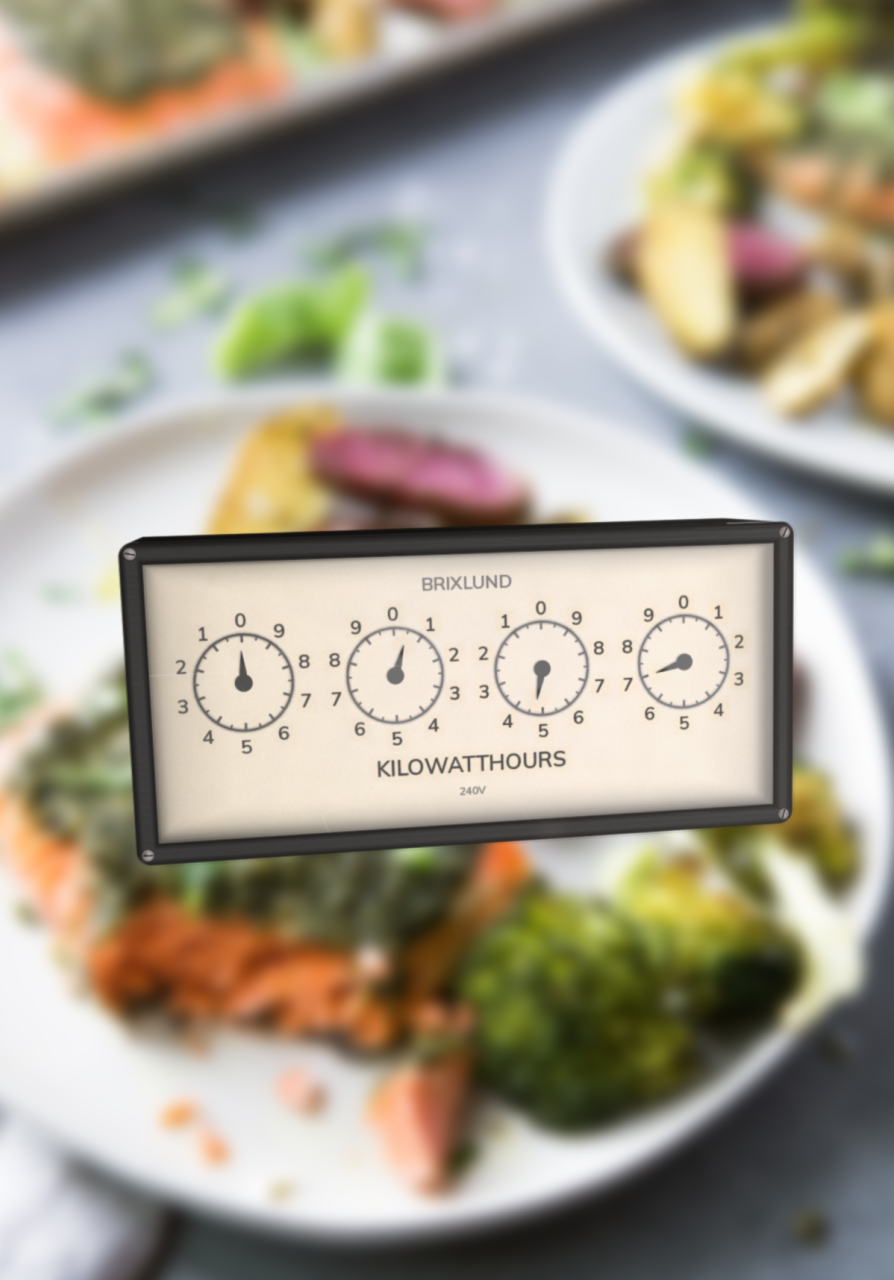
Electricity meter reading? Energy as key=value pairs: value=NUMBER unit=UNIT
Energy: value=47 unit=kWh
